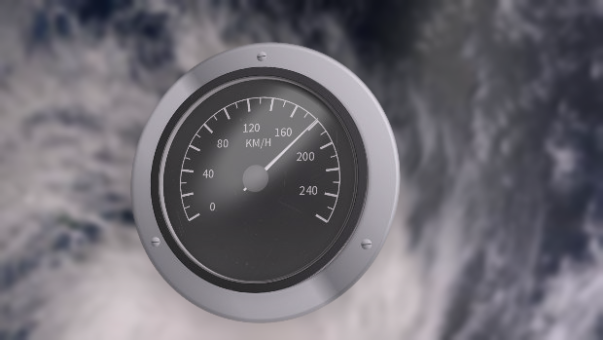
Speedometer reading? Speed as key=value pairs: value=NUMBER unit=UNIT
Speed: value=180 unit=km/h
